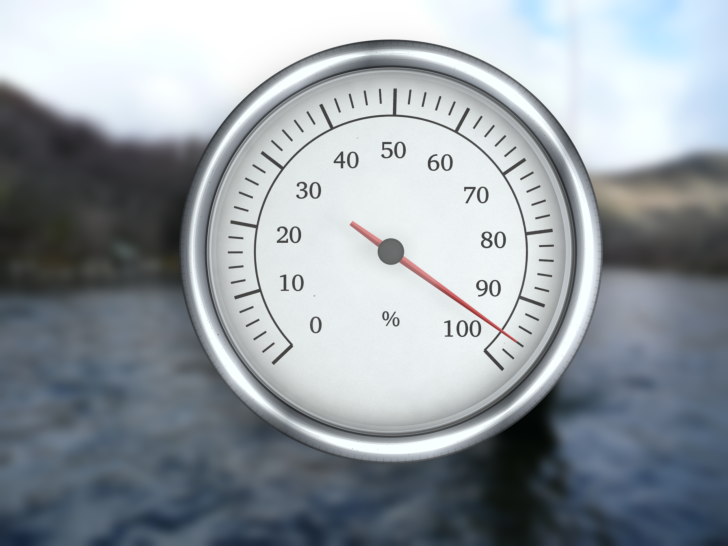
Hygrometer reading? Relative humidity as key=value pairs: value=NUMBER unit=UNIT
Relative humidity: value=96 unit=%
